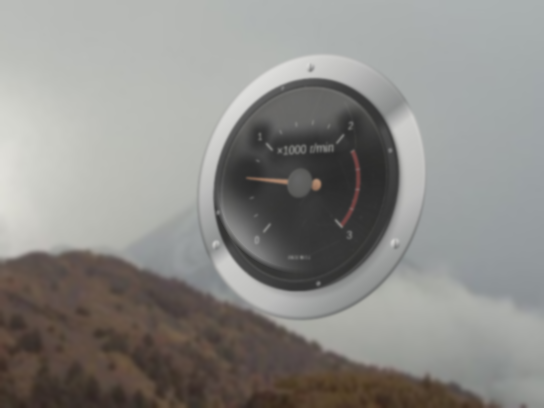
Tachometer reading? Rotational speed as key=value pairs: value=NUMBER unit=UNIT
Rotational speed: value=600 unit=rpm
